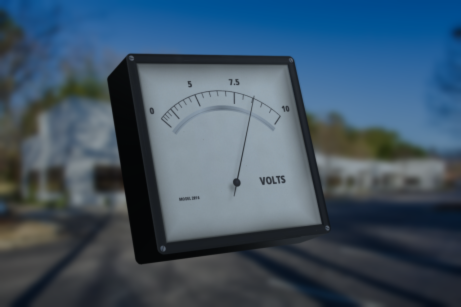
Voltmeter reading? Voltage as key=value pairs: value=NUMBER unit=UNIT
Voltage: value=8.5 unit=V
